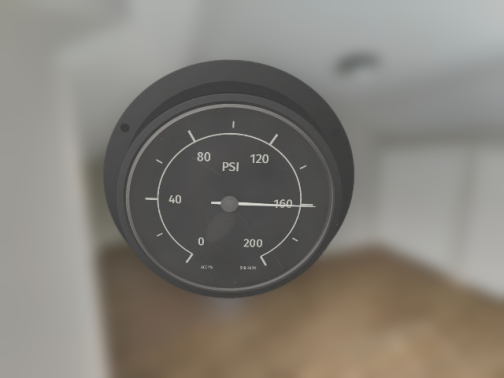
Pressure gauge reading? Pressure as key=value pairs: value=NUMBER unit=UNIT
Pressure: value=160 unit=psi
